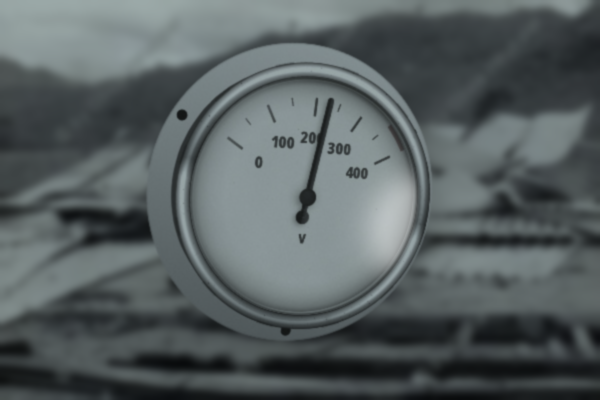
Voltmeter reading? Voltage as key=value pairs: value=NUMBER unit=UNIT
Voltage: value=225 unit=V
